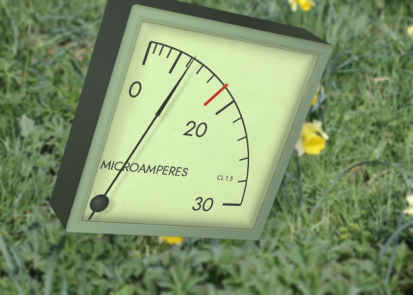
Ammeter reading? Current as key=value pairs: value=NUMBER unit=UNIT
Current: value=12 unit=µA
